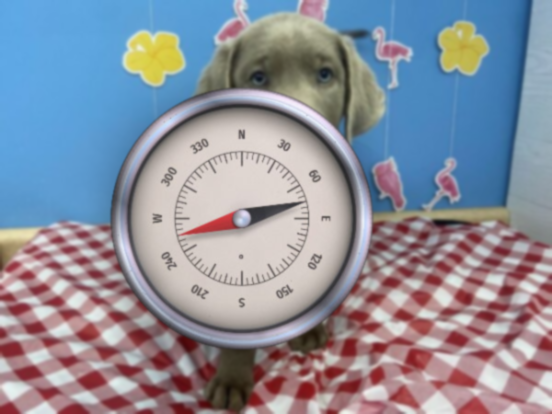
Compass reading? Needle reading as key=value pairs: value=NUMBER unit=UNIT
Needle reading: value=255 unit=°
